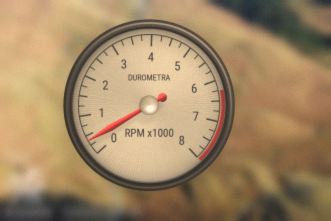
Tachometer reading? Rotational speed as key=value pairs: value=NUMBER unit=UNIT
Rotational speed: value=375 unit=rpm
